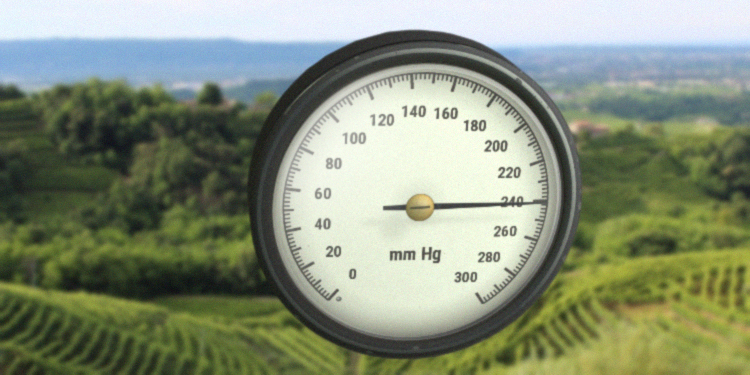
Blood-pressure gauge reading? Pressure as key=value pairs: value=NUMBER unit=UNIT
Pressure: value=240 unit=mmHg
